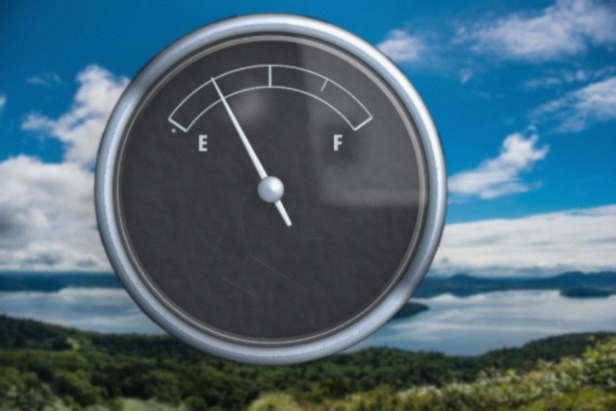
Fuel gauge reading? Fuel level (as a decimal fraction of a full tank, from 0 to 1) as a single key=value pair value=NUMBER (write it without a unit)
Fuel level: value=0.25
